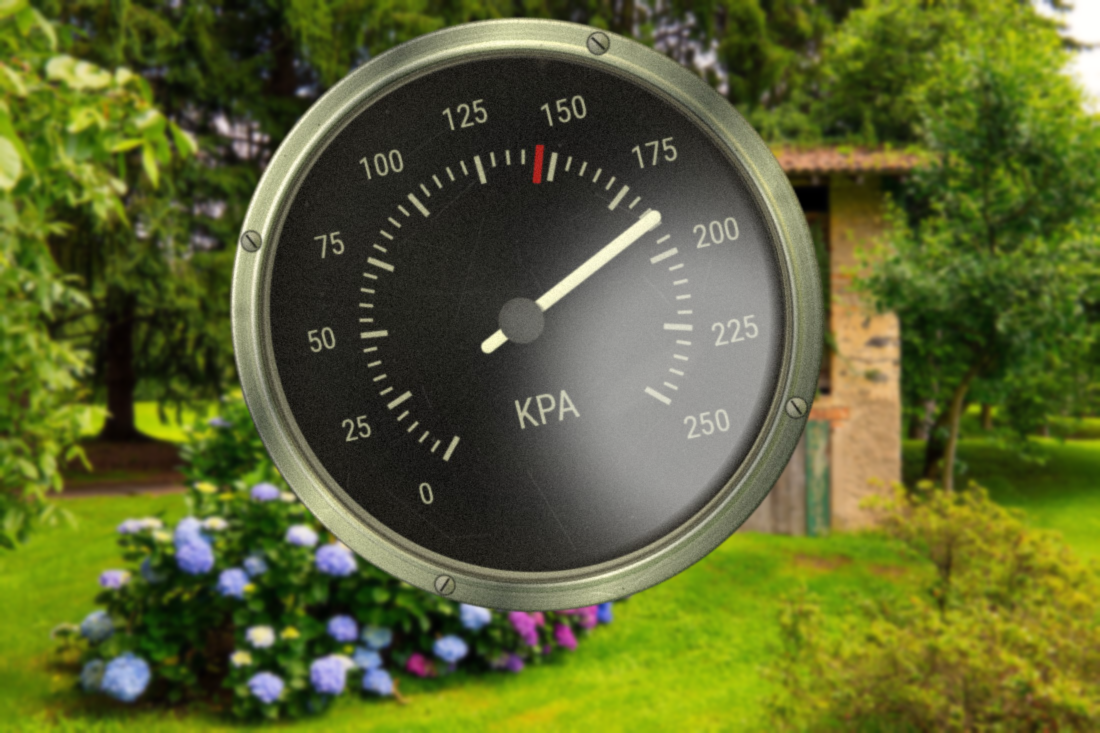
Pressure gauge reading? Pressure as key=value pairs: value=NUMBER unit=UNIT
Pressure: value=187.5 unit=kPa
